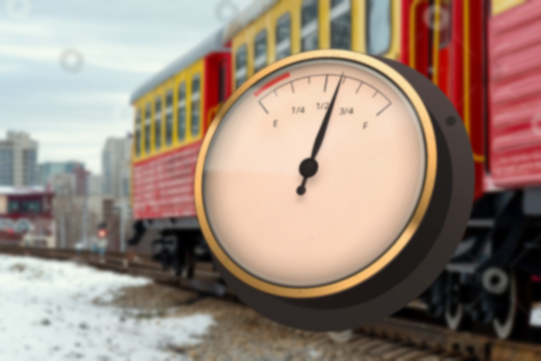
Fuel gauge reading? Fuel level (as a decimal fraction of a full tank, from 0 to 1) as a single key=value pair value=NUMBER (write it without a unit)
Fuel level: value=0.625
